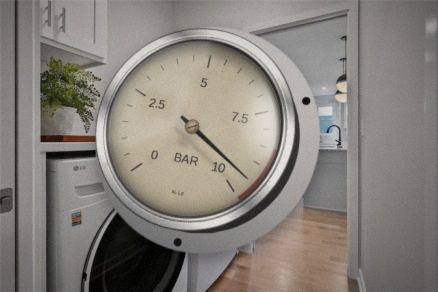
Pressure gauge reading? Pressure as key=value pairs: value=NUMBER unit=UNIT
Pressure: value=9.5 unit=bar
